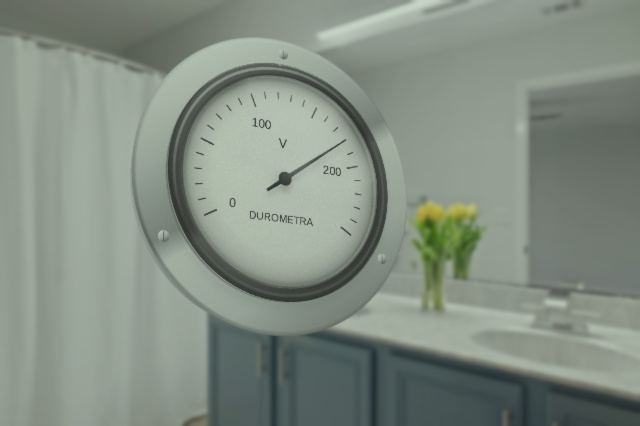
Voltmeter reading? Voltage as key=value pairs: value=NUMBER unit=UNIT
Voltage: value=180 unit=V
